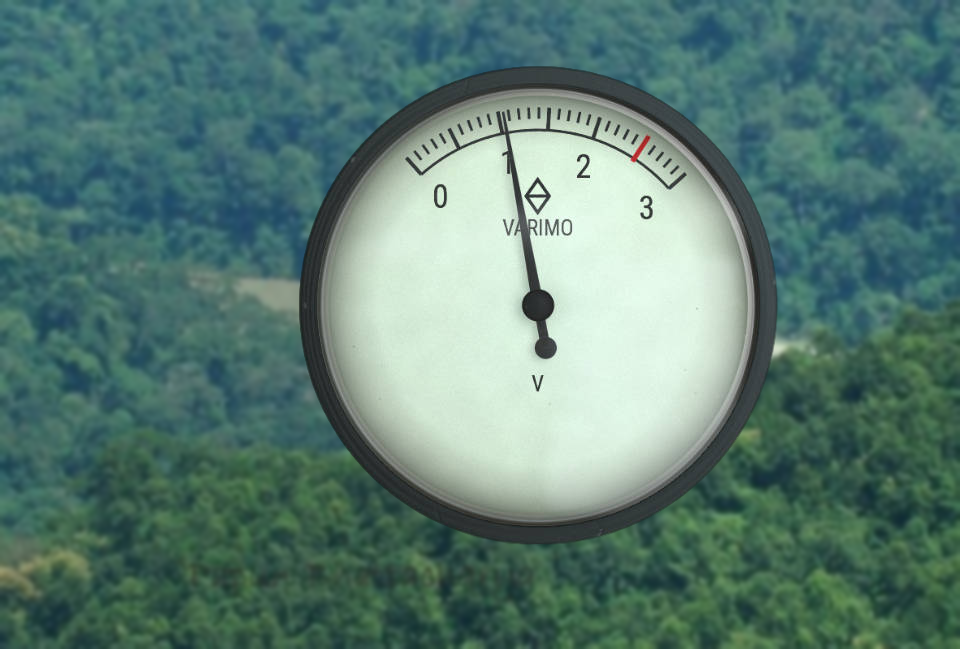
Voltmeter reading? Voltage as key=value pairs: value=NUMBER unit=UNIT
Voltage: value=1.05 unit=V
